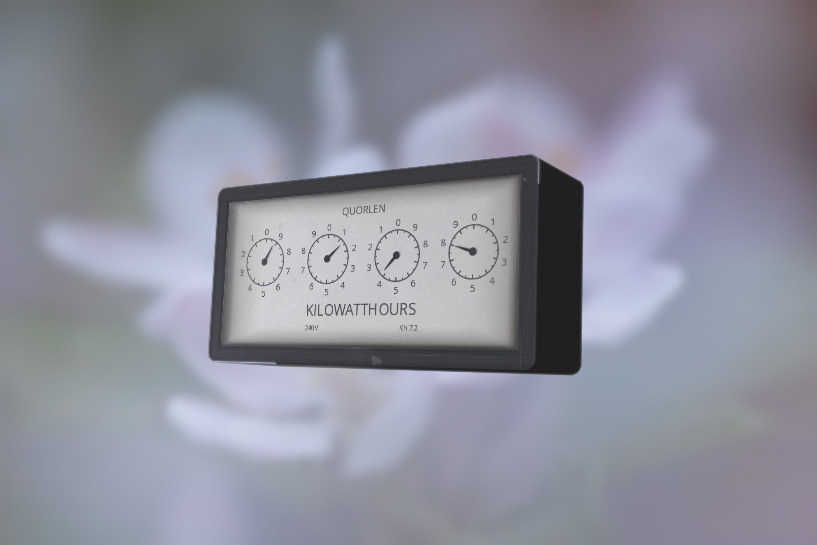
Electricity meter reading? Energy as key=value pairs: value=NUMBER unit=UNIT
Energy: value=9138 unit=kWh
